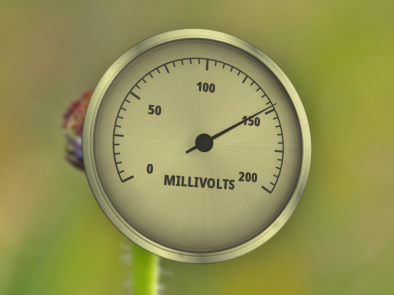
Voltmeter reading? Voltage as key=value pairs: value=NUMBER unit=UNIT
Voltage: value=147.5 unit=mV
